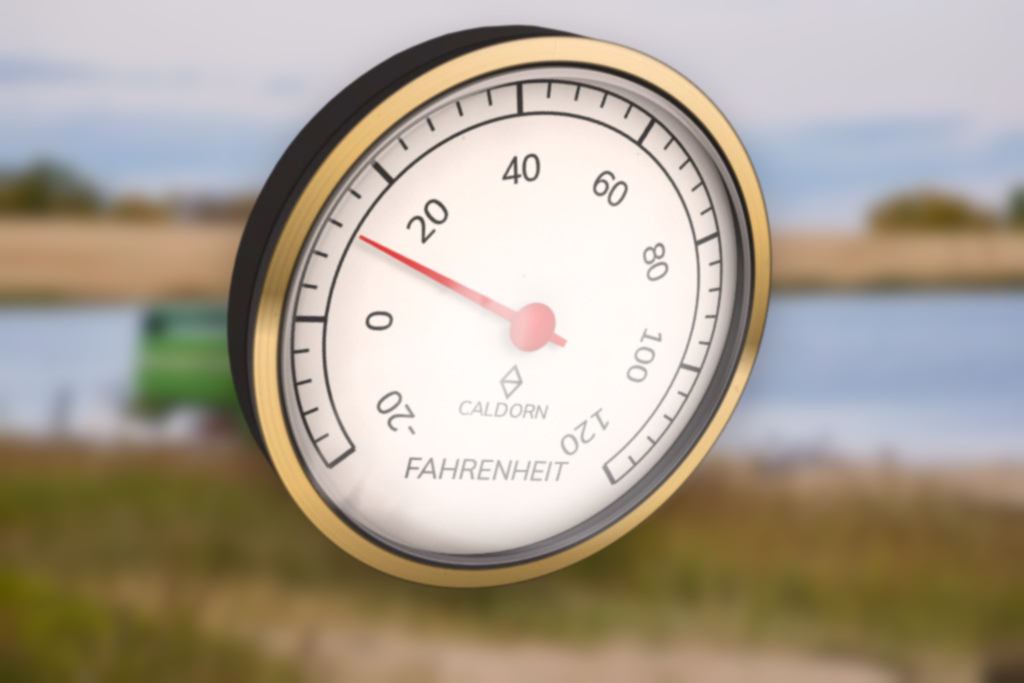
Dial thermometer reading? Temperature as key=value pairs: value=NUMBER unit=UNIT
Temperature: value=12 unit=°F
